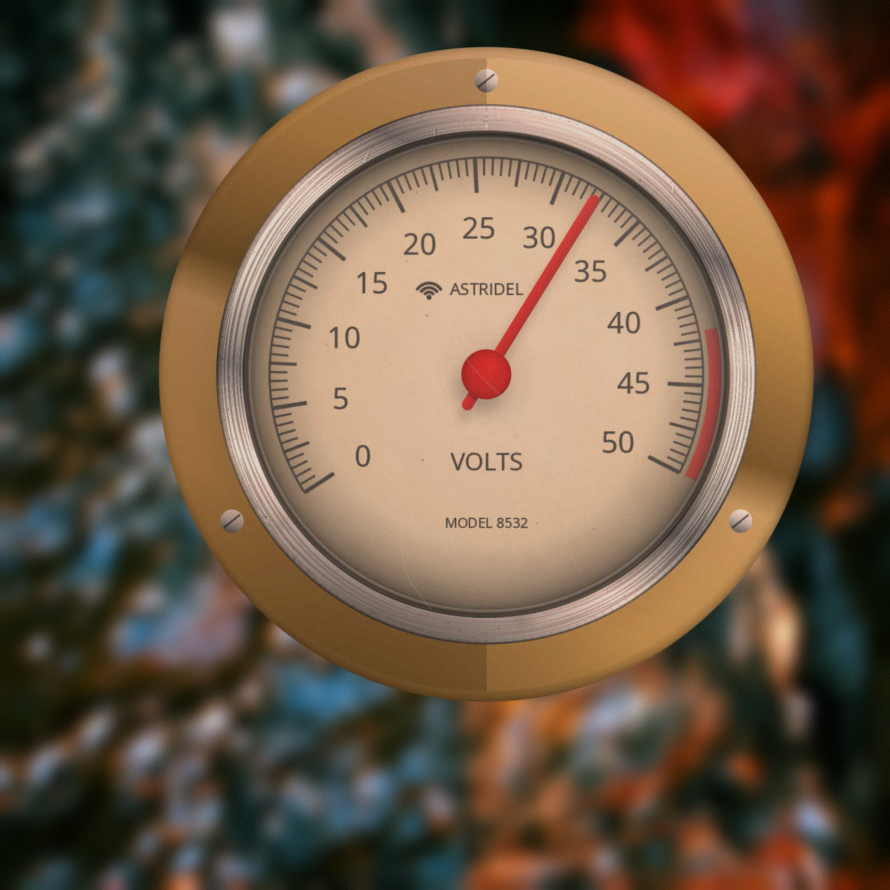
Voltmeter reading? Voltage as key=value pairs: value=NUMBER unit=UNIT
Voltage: value=32.25 unit=V
